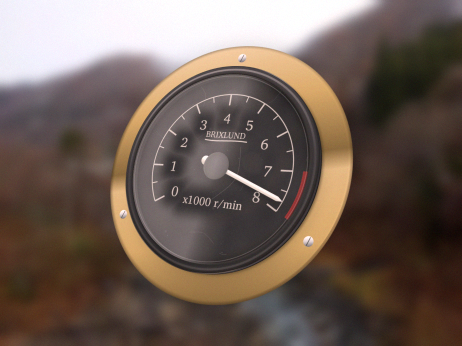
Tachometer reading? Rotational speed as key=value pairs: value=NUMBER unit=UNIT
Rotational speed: value=7750 unit=rpm
